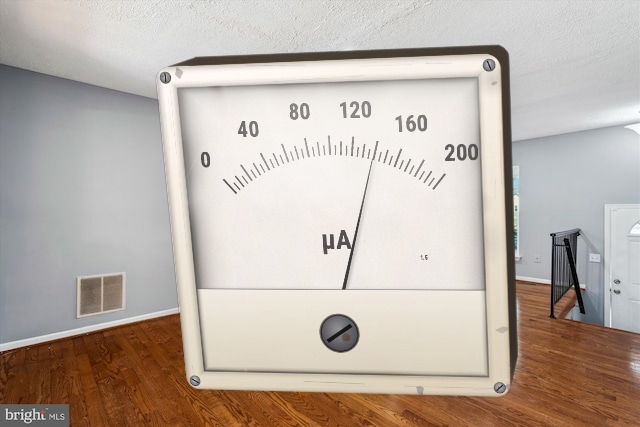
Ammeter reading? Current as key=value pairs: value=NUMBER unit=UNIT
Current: value=140 unit=µA
